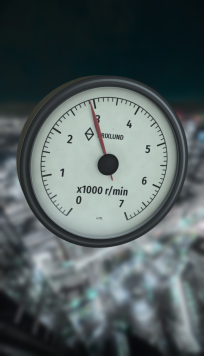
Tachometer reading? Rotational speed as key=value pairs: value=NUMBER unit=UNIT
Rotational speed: value=2900 unit=rpm
